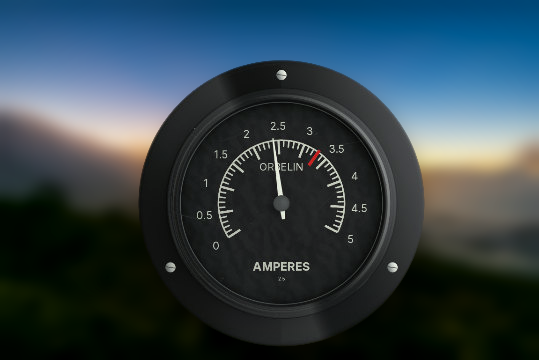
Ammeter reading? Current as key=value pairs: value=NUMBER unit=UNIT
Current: value=2.4 unit=A
